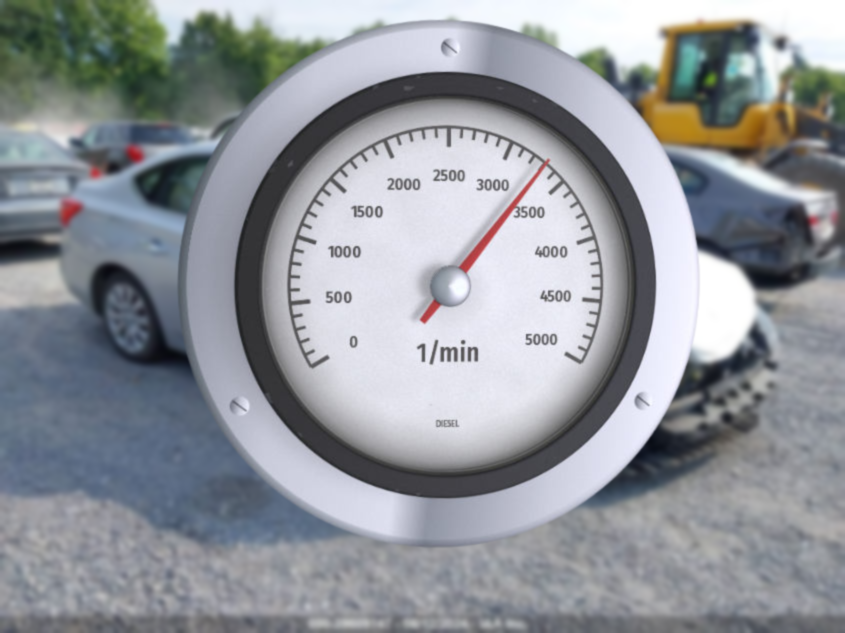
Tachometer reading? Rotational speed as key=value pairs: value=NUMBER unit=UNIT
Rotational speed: value=3300 unit=rpm
